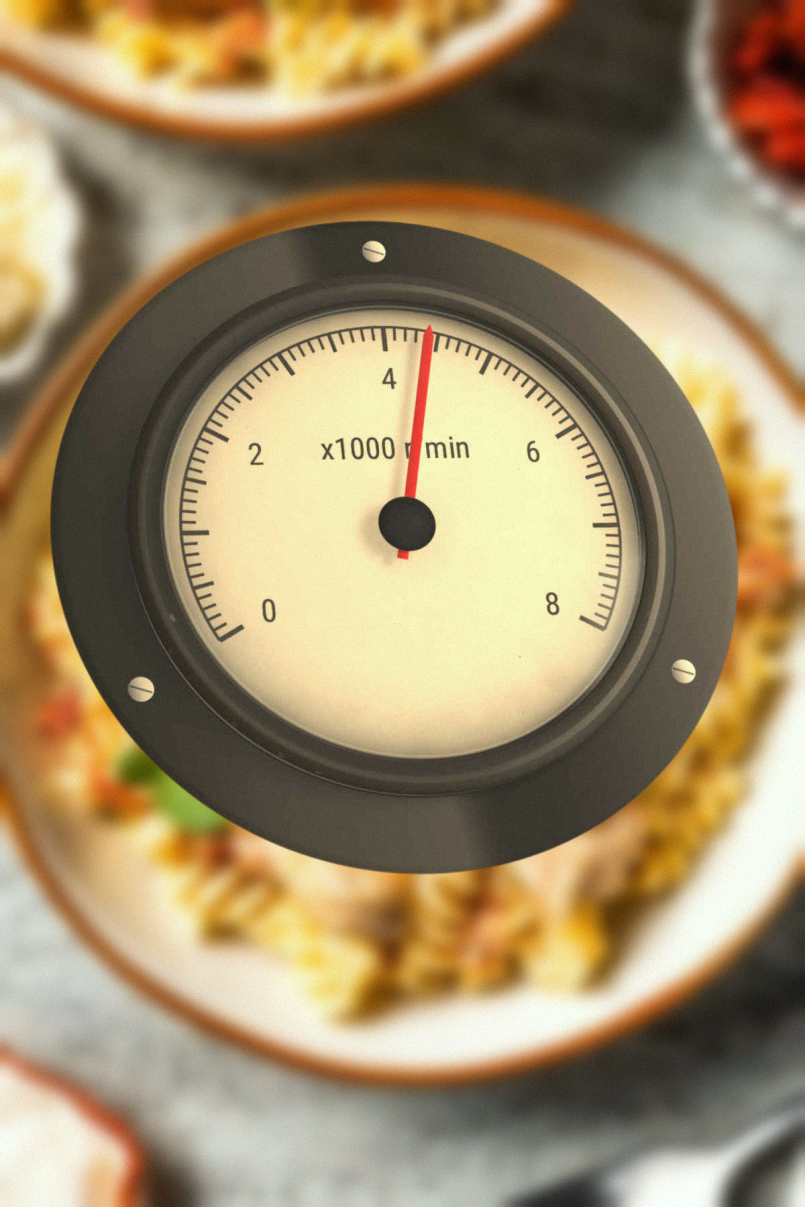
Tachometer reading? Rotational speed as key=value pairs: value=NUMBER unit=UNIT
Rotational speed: value=4400 unit=rpm
